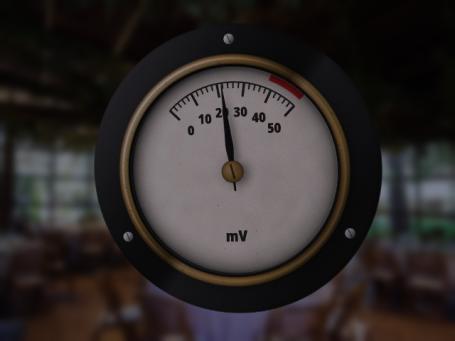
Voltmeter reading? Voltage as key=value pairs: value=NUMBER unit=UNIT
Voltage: value=22 unit=mV
